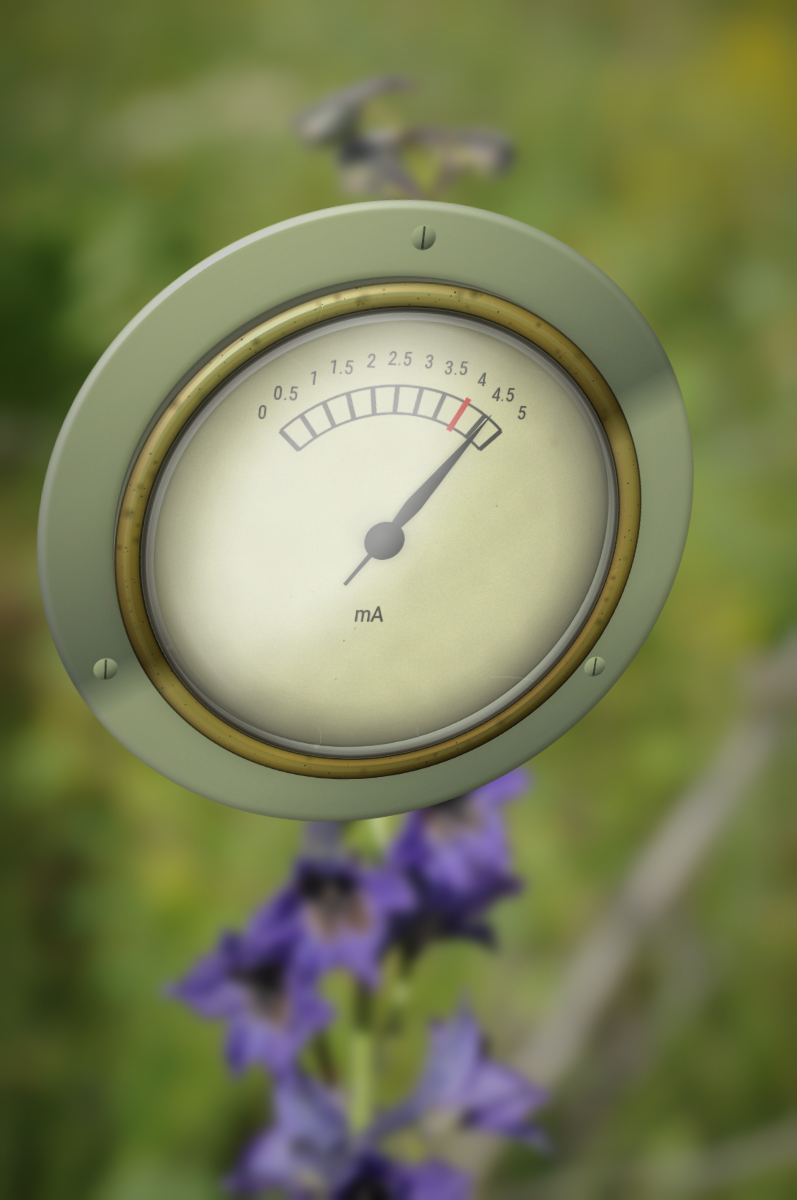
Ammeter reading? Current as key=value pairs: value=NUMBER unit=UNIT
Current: value=4.5 unit=mA
